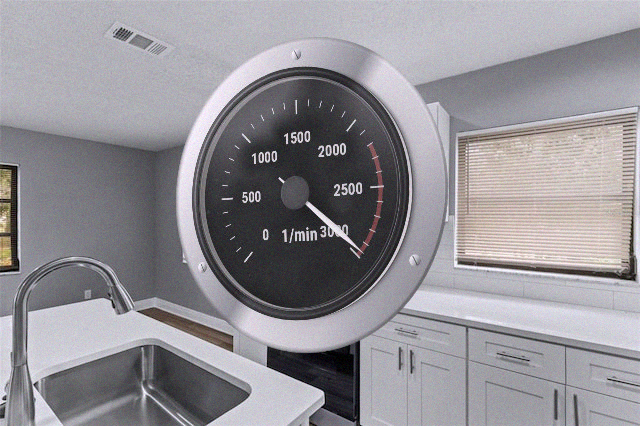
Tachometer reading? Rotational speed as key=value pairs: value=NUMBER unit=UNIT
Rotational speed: value=2950 unit=rpm
